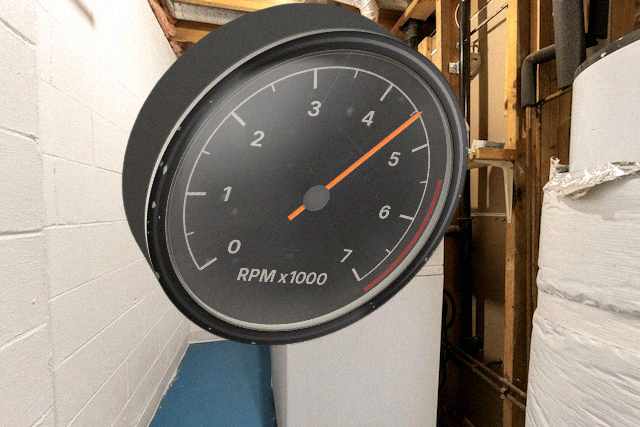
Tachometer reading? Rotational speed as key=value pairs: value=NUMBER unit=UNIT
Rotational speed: value=4500 unit=rpm
